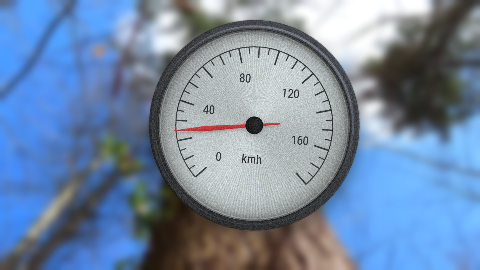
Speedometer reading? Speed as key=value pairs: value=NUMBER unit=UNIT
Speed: value=25 unit=km/h
